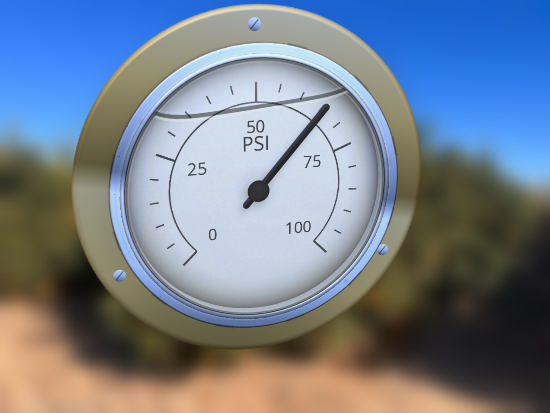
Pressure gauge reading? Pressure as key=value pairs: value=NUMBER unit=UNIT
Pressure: value=65 unit=psi
